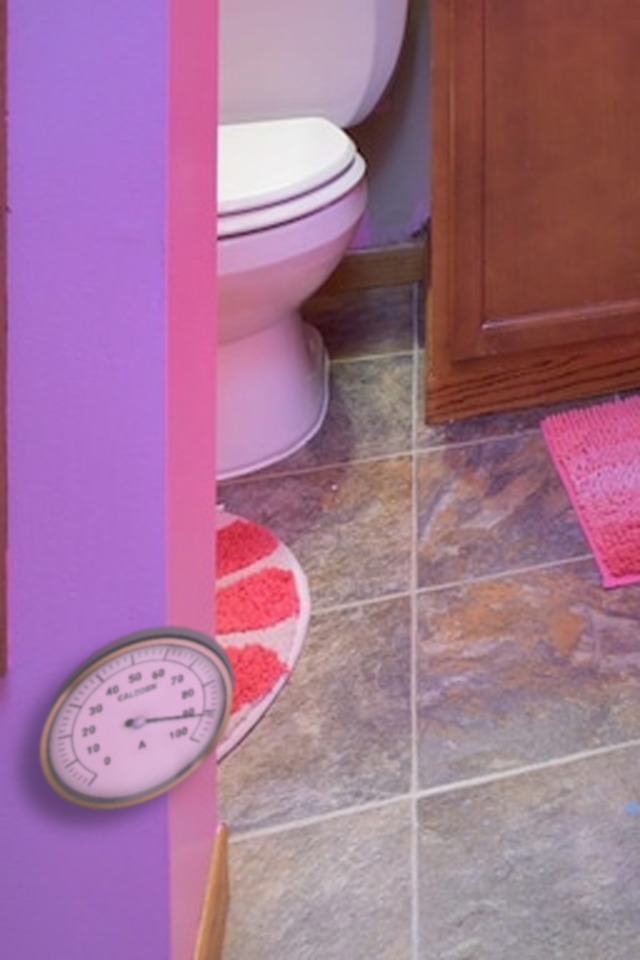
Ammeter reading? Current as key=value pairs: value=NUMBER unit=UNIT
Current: value=90 unit=A
